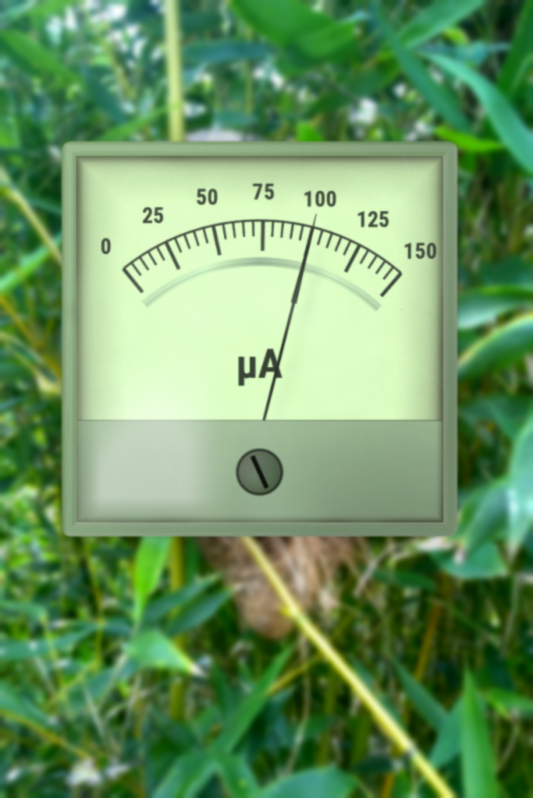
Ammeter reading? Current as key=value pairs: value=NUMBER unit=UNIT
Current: value=100 unit=µA
